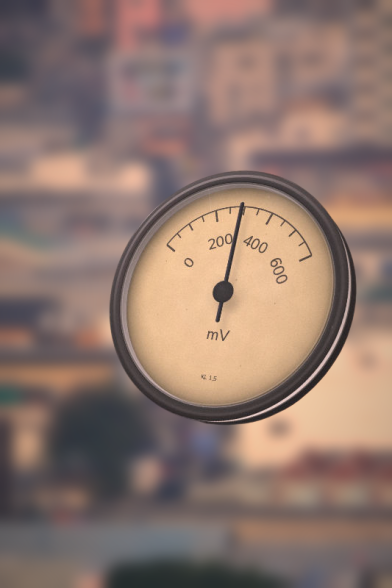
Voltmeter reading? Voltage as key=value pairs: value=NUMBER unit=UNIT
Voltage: value=300 unit=mV
